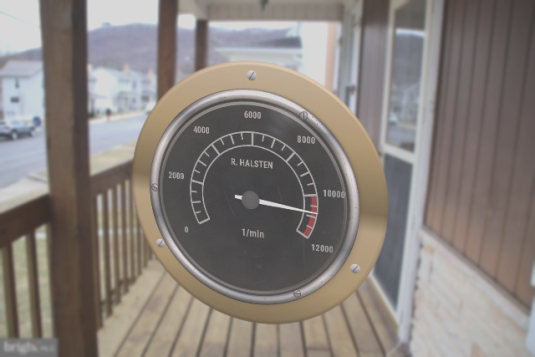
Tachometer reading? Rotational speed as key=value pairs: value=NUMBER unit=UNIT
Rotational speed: value=10750 unit=rpm
